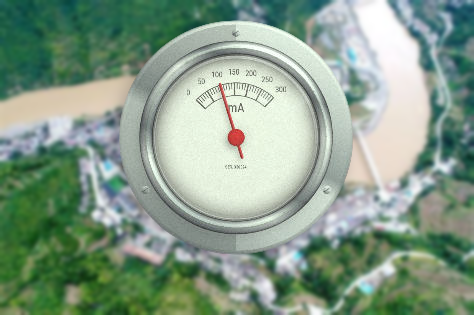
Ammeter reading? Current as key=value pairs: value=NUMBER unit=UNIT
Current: value=100 unit=mA
